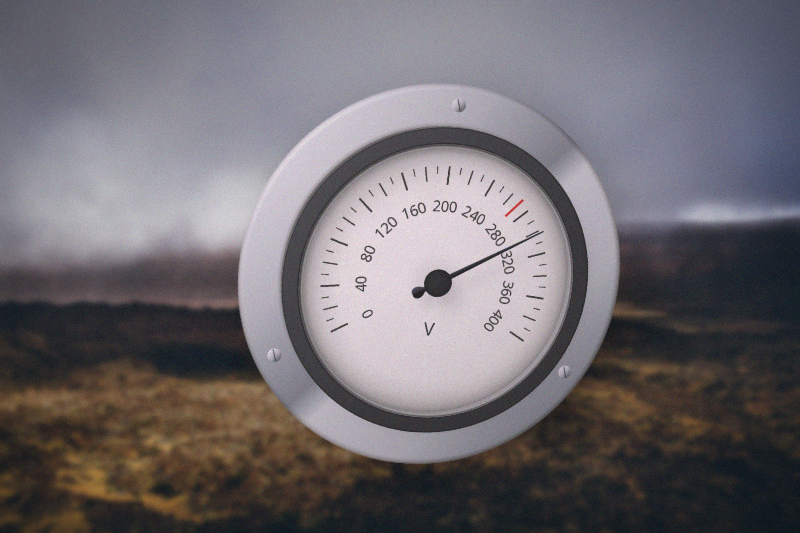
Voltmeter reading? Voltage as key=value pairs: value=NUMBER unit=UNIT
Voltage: value=300 unit=V
